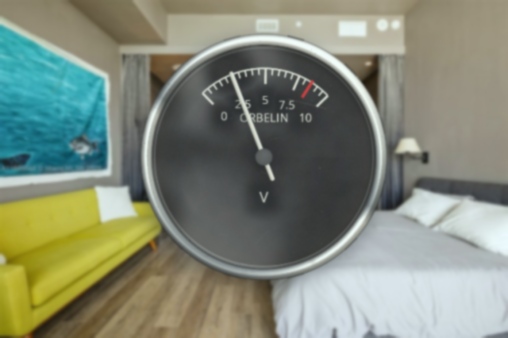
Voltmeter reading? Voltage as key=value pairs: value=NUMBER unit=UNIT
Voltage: value=2.5 unit=V
